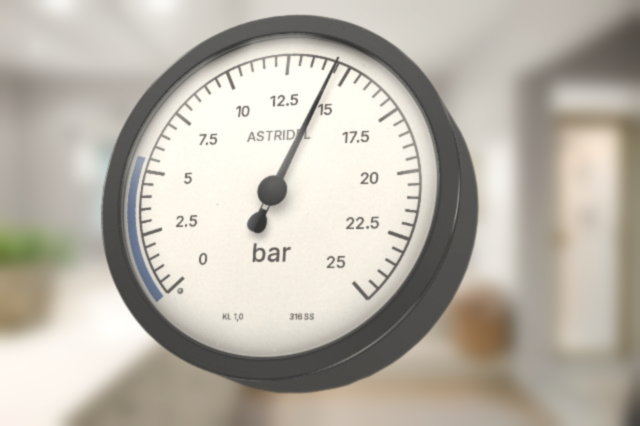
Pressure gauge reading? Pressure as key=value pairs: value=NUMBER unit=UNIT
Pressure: value=14.5 unit=bar
